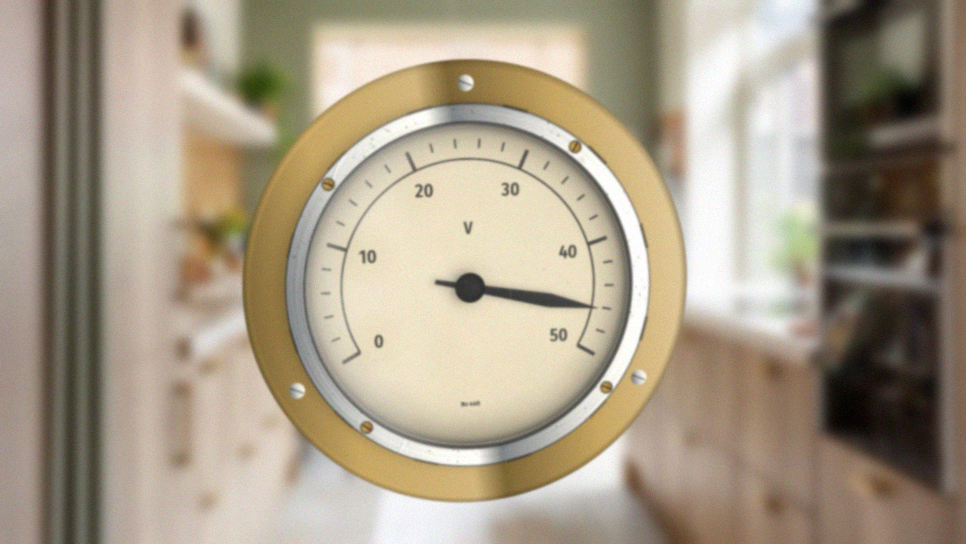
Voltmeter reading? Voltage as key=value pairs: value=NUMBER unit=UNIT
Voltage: value=46 unit=V
